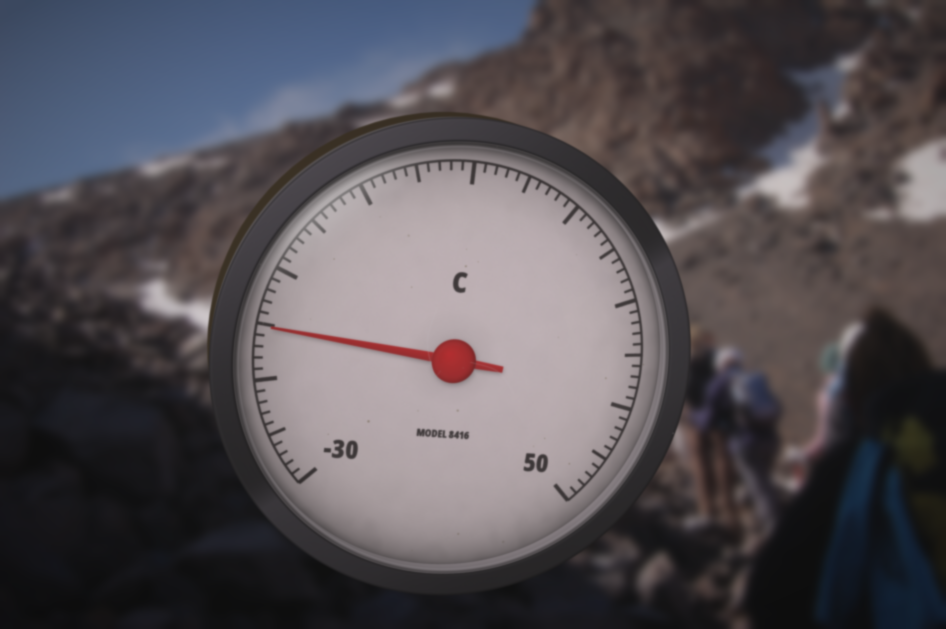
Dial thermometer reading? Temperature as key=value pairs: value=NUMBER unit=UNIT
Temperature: value=-15 unit=°C
